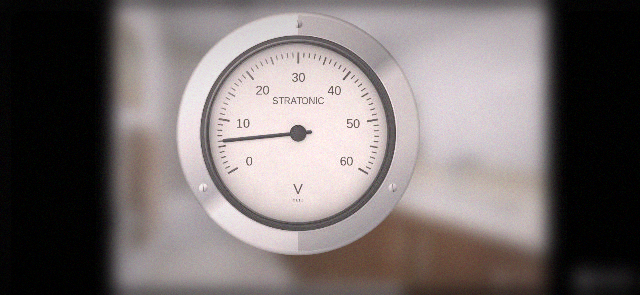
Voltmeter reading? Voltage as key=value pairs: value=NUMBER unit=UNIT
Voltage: value=6 unit=V
